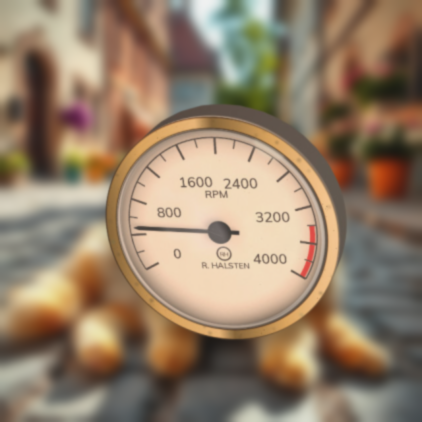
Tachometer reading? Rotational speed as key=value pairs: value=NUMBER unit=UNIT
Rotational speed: value=500 unit=rpm
